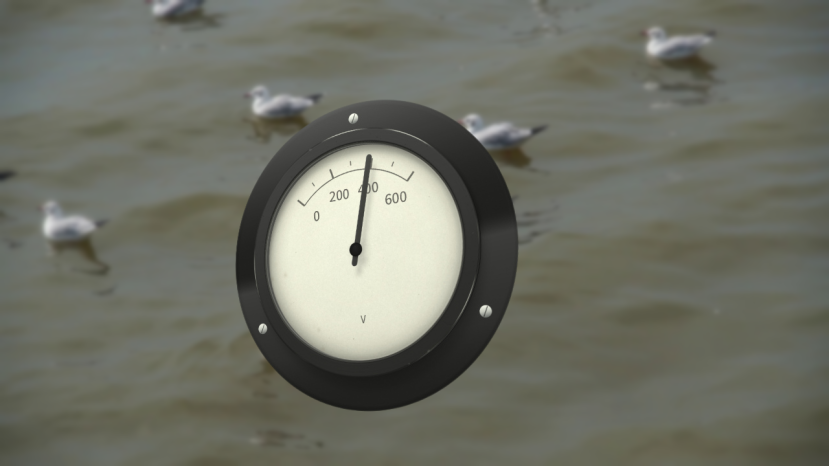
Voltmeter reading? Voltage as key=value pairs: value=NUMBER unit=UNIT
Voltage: value=400 unit=V
